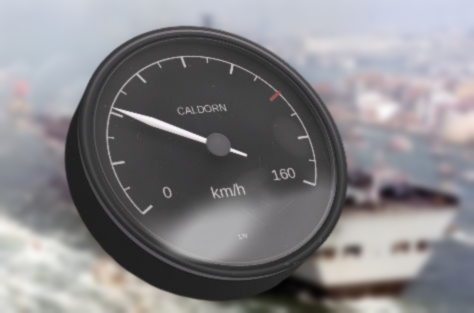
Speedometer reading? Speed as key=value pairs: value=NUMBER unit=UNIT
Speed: value=40 unit=km/h
